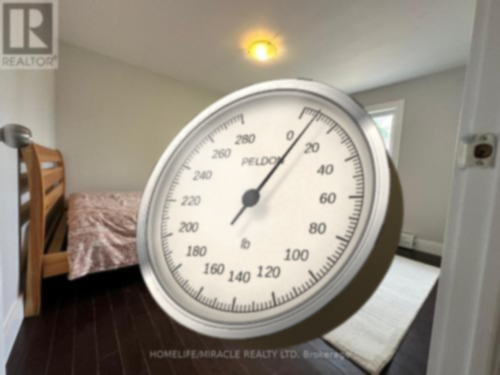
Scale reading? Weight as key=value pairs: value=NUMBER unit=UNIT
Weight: value=10 unit=lb
